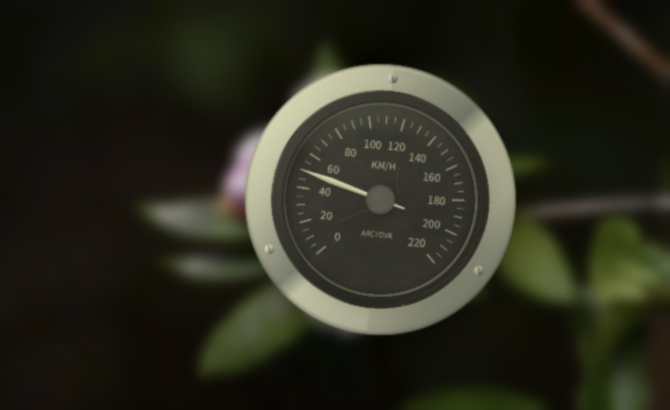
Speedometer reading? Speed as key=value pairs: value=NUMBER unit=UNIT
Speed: value=50 unit=km/h
